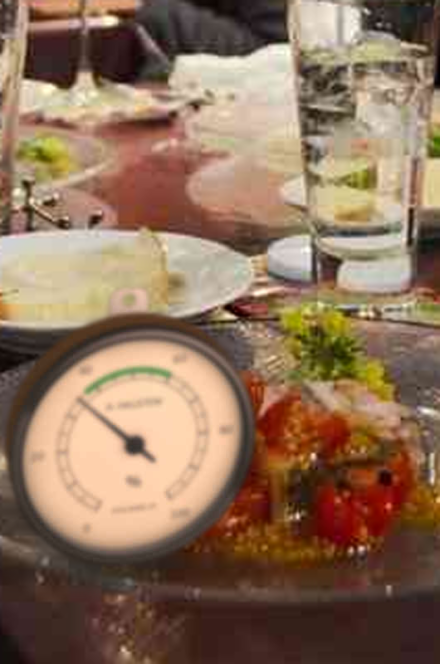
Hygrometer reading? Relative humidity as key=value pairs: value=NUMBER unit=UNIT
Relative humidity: value=35 unit=%
